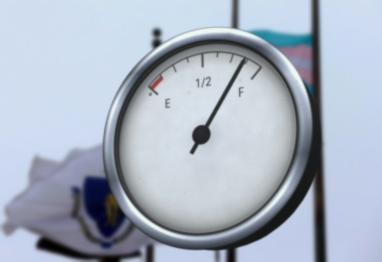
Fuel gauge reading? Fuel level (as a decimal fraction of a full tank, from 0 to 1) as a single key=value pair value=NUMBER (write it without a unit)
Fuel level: value=0.875
